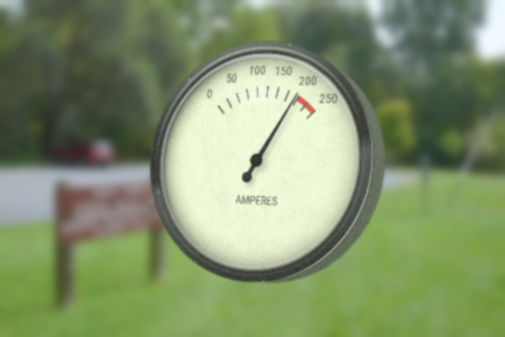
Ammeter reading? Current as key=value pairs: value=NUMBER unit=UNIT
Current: value=200 unit=A
